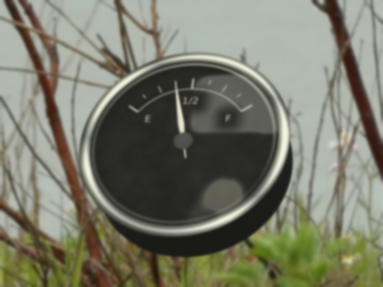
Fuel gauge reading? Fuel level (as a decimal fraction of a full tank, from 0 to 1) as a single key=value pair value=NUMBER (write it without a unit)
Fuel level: value=0.375
